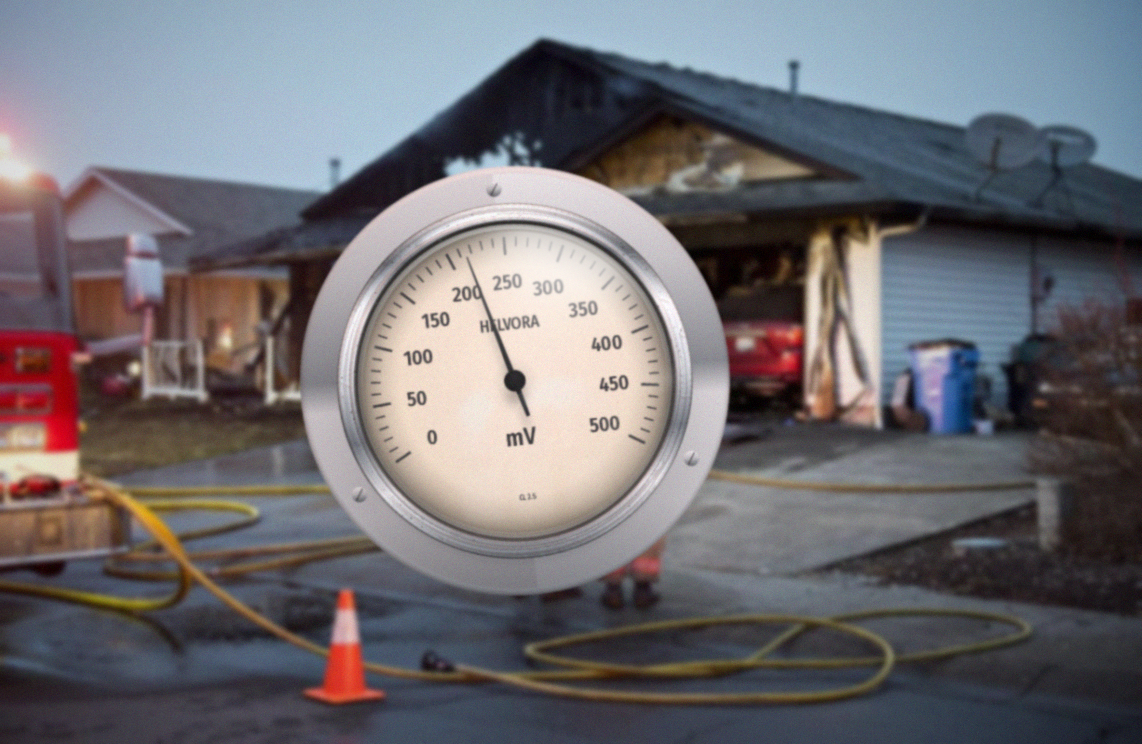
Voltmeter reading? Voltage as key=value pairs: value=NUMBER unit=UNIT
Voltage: value=215 unit=mV
